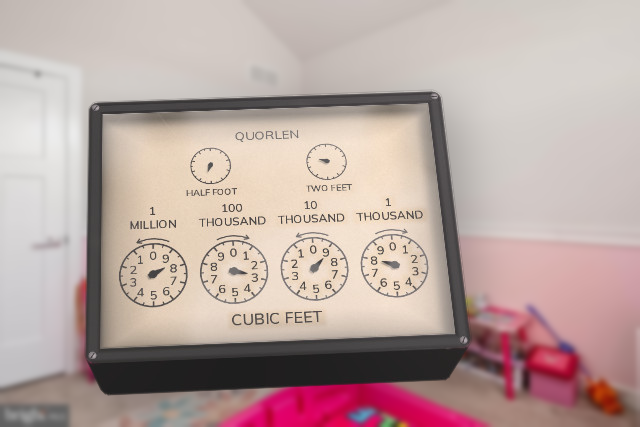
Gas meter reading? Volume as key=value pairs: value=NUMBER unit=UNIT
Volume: value=828800 unit=ft³
